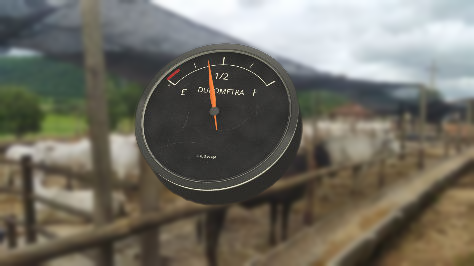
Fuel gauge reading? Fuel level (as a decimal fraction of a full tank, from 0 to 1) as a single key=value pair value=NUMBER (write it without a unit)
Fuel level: value=0.375
